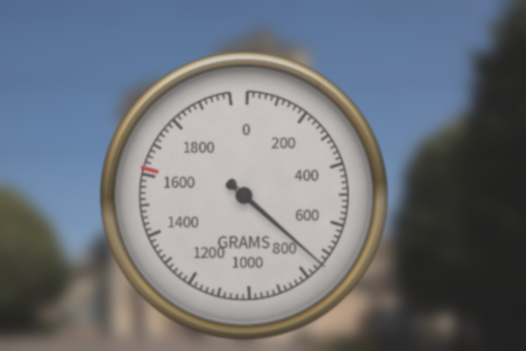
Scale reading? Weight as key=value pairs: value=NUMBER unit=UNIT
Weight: value=740 unit=g
